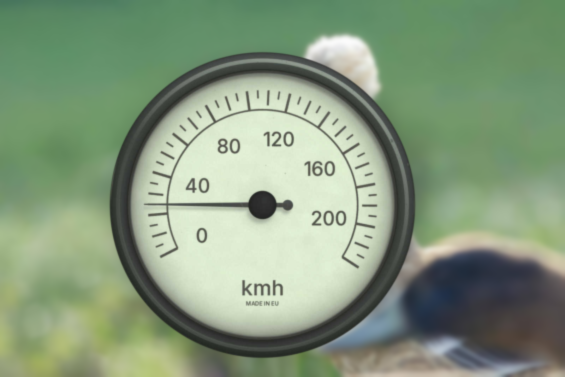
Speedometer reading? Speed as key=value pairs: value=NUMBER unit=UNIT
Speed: value=25 unit=km/h
